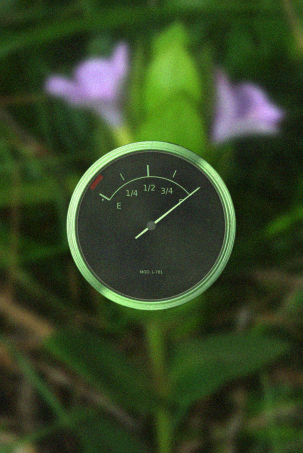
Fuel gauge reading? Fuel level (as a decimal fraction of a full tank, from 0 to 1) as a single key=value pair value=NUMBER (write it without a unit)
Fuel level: value=1
